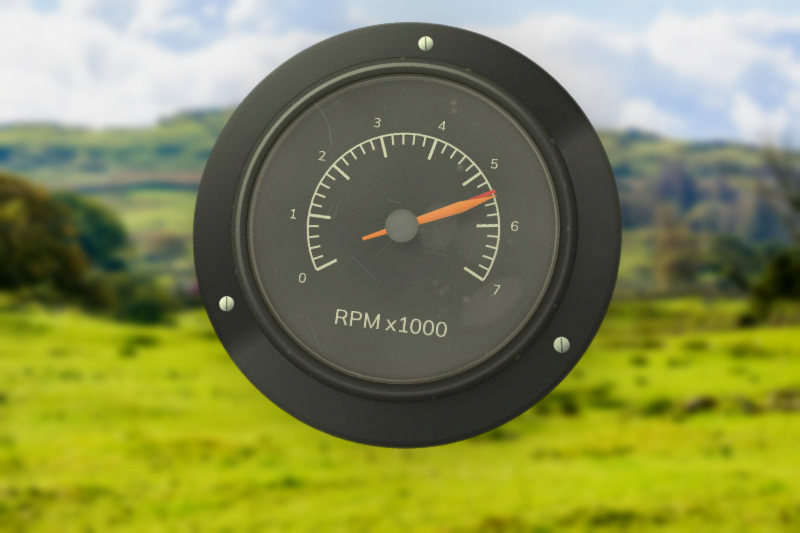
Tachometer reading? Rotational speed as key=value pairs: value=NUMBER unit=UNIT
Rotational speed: value=5500 unit=rpm
